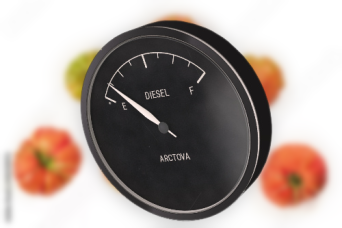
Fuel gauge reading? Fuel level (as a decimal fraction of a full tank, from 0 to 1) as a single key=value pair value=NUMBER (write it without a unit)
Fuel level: value=0.125
